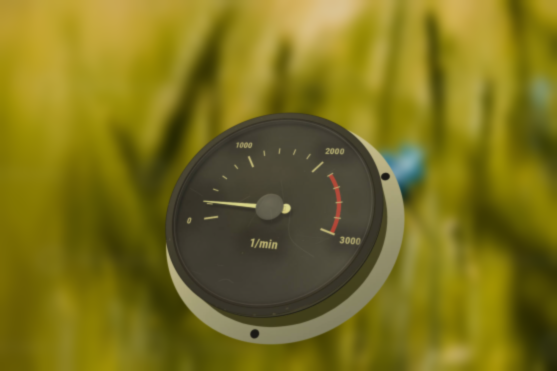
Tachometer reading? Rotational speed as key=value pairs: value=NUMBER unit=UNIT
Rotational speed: value=200 unit=rpm
